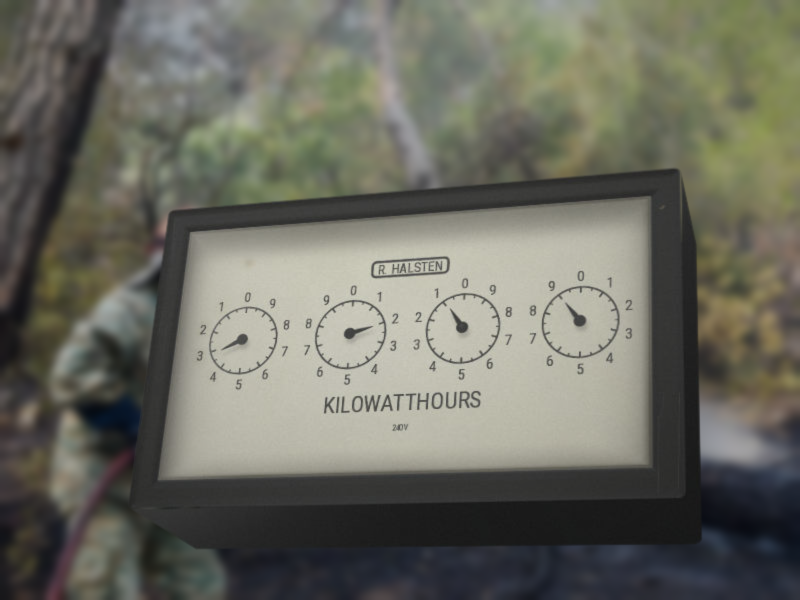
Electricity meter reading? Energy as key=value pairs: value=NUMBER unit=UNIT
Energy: value=3209 unit=kWh
